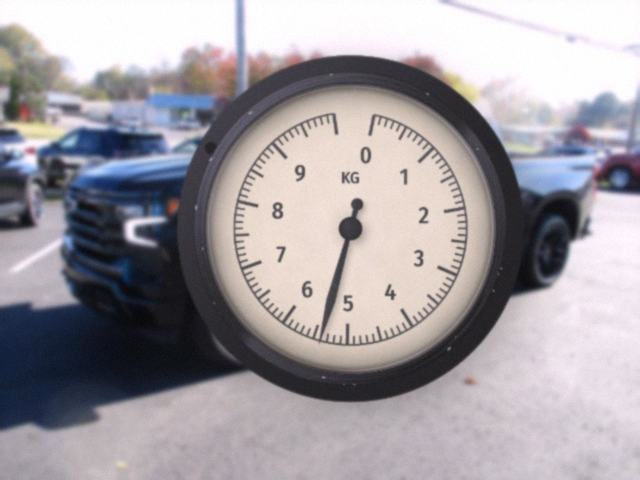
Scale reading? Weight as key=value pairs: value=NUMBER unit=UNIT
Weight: value=5.4 unit=kg
